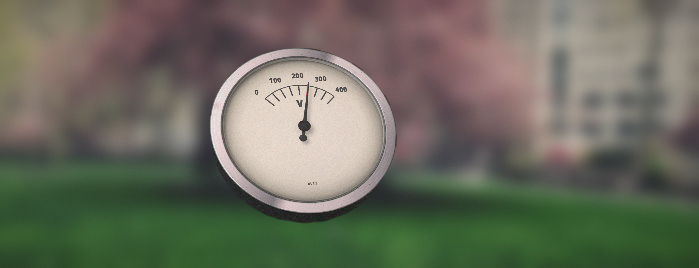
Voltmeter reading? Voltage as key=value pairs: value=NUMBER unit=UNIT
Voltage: value=250 unit=V
